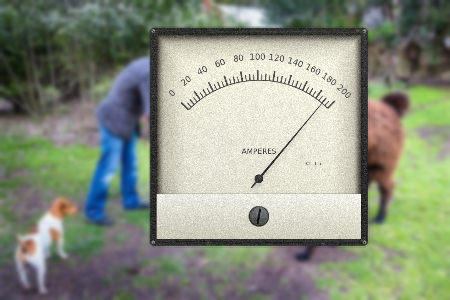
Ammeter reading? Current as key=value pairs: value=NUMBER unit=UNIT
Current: value=190 unit=A
